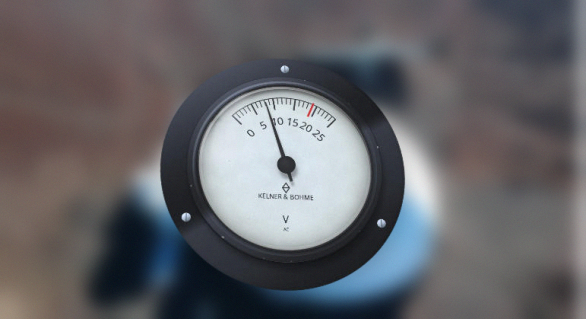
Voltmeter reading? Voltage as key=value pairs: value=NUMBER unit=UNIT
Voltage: value=8 unit=V
